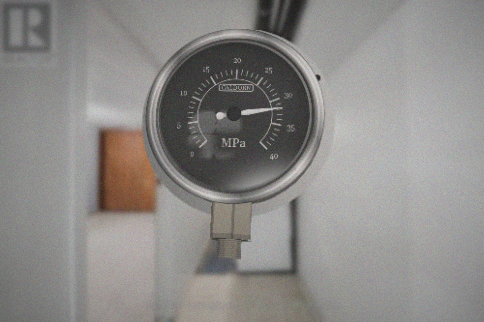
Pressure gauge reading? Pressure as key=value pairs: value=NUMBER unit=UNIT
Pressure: value=32 unit=MPa
